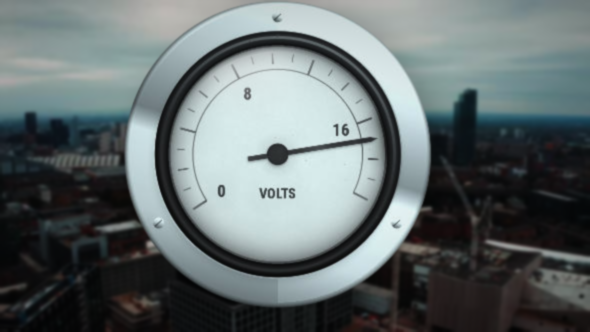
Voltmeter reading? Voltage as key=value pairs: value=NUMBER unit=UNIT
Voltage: value=17 unit=V
